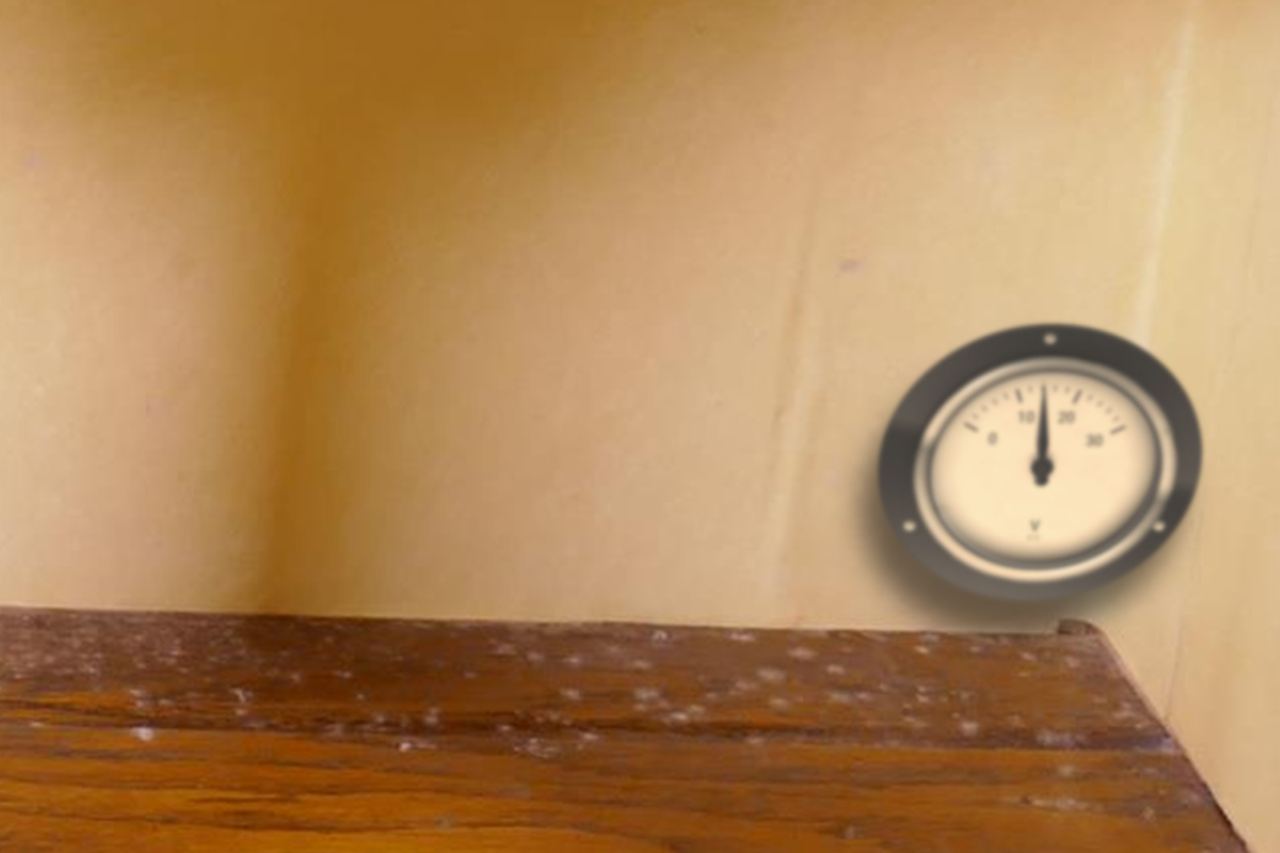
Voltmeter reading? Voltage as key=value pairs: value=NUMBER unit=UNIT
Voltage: value=14 unit=V
